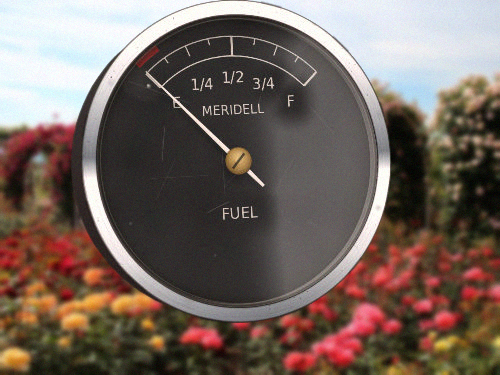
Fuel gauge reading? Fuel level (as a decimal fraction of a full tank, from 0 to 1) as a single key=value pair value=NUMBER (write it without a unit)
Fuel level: value=0
